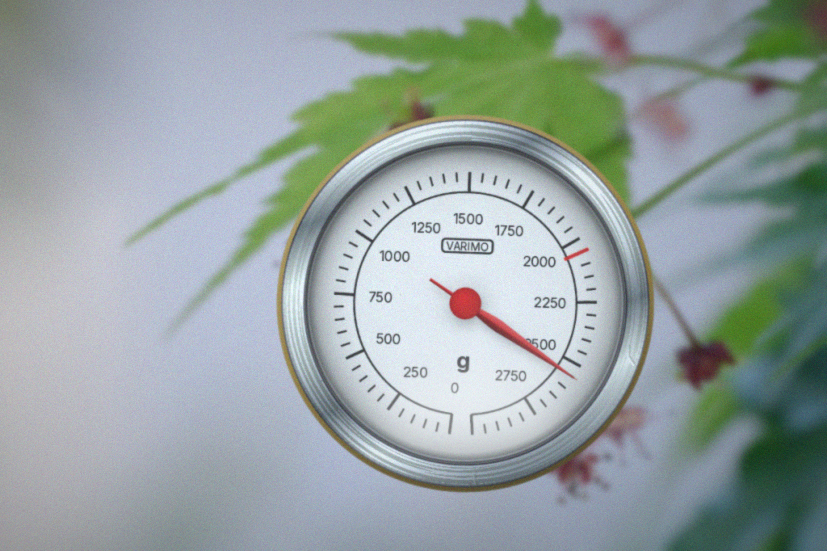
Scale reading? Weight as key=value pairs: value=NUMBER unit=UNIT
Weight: value=2550 unit=g
